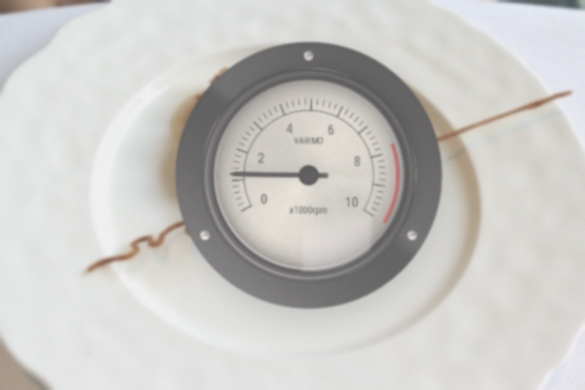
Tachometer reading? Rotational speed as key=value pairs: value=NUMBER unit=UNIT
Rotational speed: value=1200 unit=rpm
